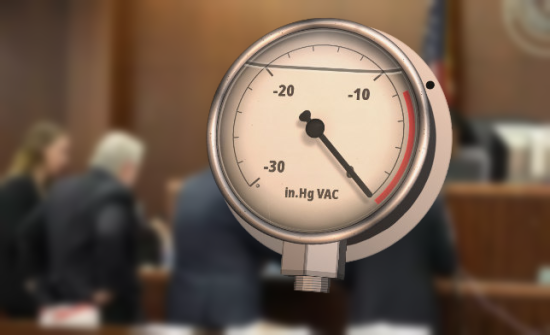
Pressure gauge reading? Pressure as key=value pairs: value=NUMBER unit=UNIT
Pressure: value=0 unit=inHg
